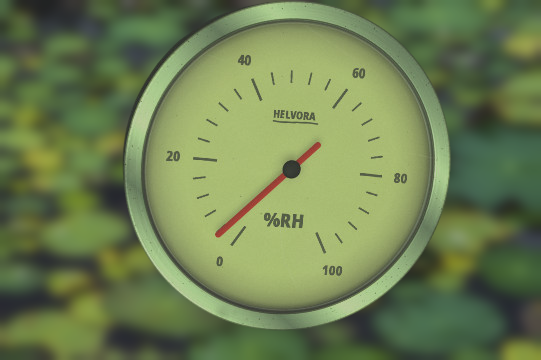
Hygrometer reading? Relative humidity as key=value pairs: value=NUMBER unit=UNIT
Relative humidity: value=4 unit=%
